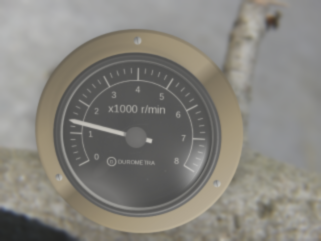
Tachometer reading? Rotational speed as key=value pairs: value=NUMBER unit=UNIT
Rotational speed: value=1400 unit=rpm
